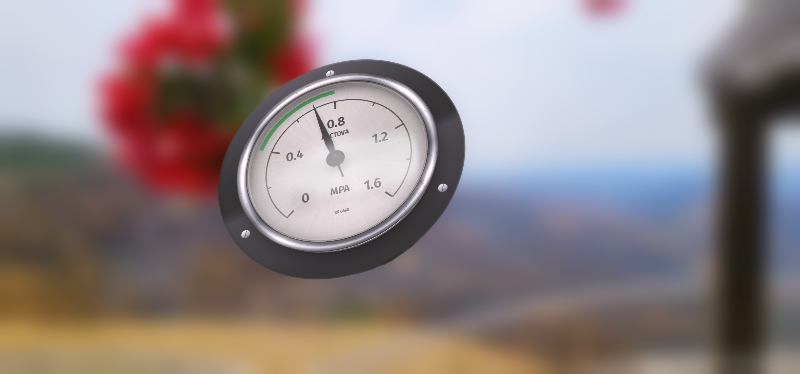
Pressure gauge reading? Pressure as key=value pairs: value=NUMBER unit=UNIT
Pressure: value=0.7 unit=MPa
